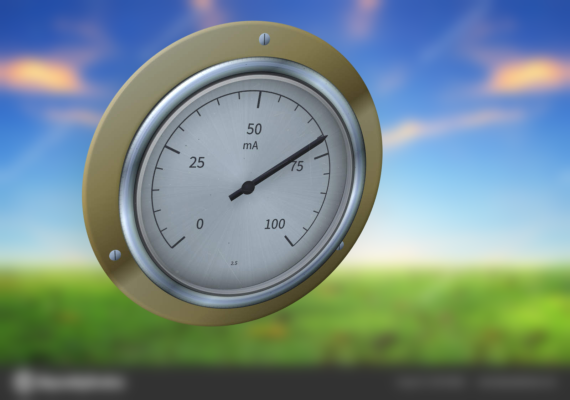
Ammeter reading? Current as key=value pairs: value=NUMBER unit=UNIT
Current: value=70 unit=mA
